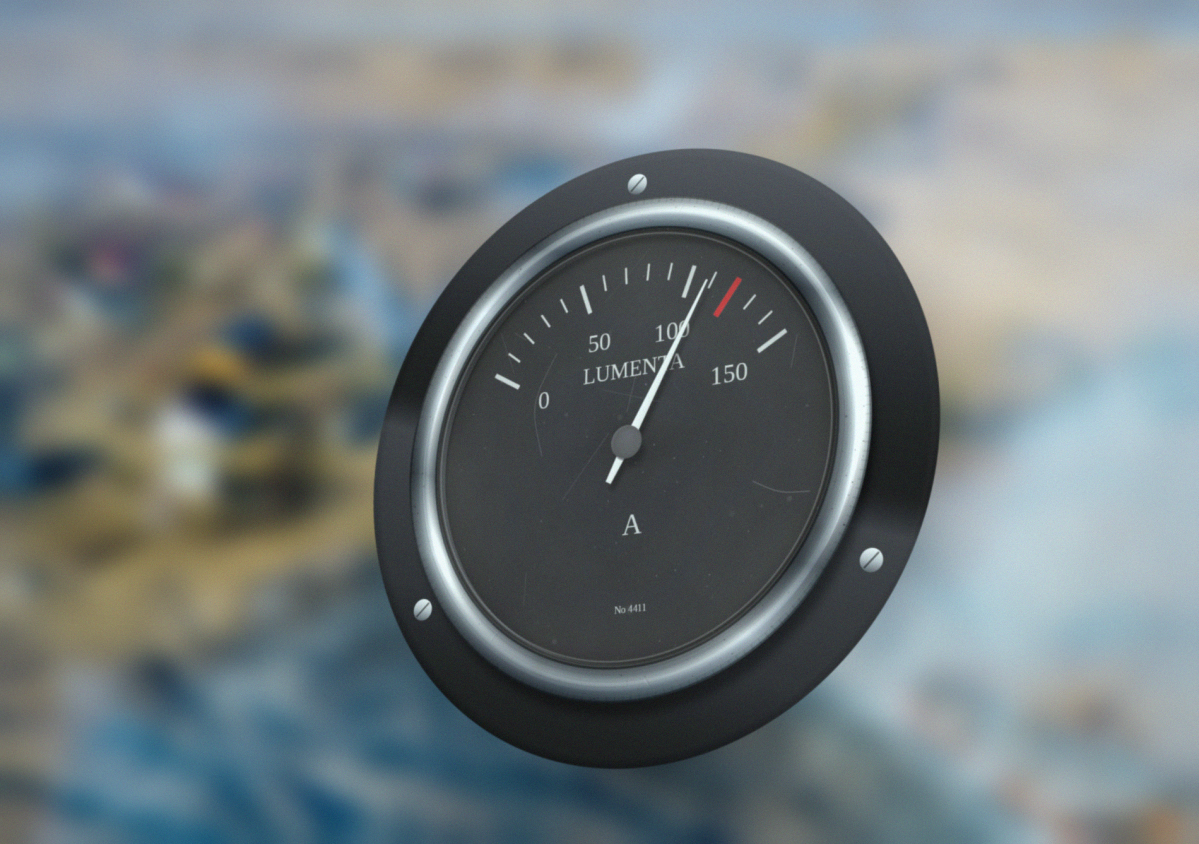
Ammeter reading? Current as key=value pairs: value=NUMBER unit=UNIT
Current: value=110 unit=A
